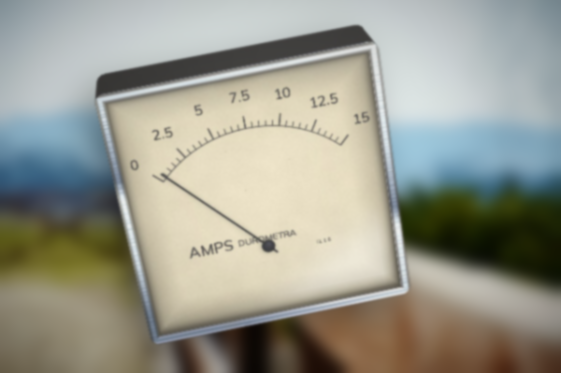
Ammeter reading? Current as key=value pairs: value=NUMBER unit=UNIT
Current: value=0.5 unit=A
